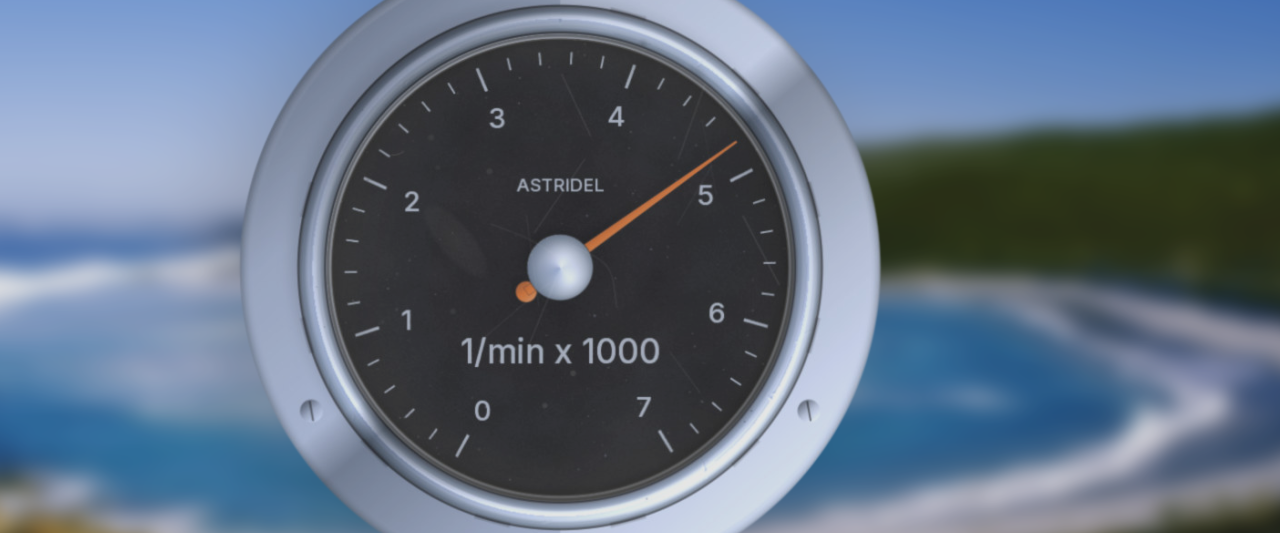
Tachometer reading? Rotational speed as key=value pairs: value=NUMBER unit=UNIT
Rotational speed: value=4800 unit=rpm
